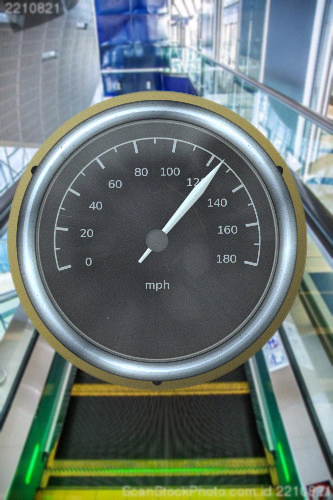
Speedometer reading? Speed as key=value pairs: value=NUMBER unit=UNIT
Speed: value=125 unit=mph
